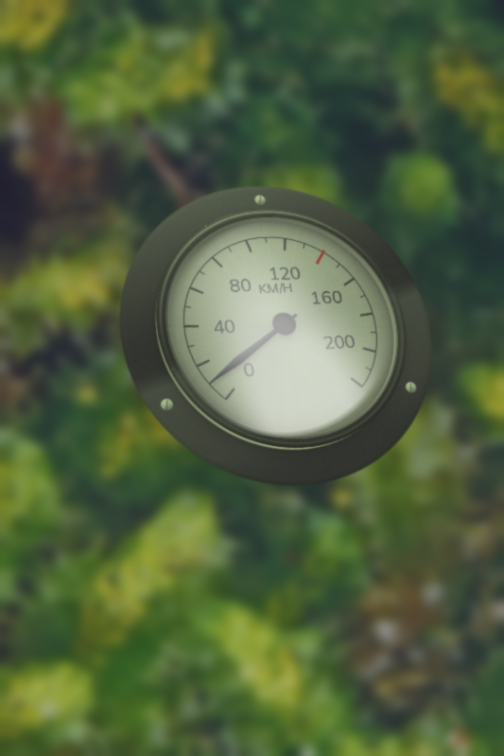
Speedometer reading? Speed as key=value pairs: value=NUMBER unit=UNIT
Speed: value=10 unit=km/h
